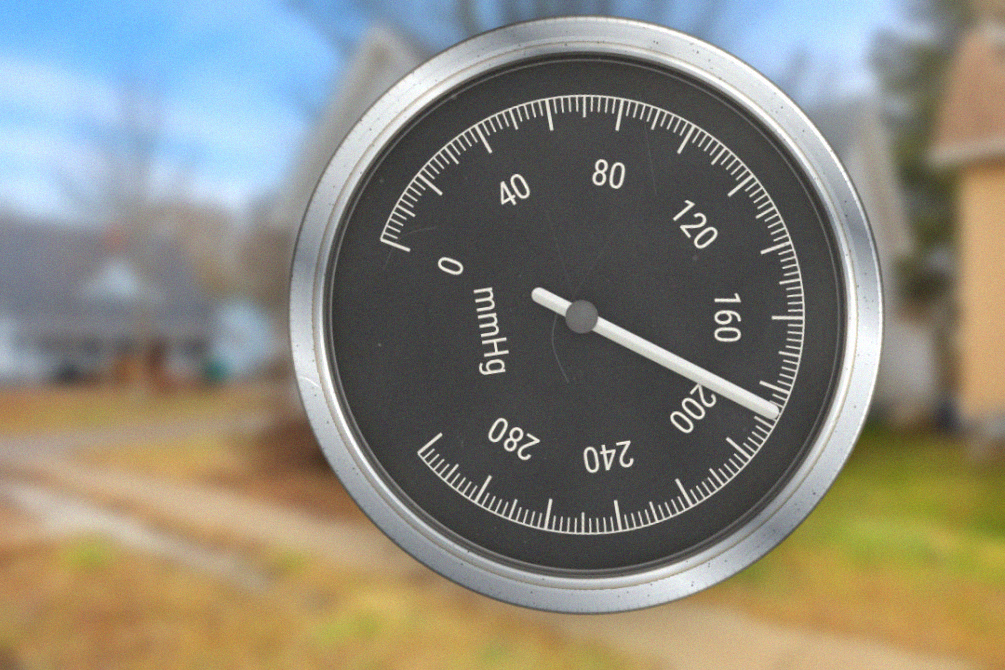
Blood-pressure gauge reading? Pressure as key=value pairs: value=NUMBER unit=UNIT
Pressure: value=186 unit=mmHg
